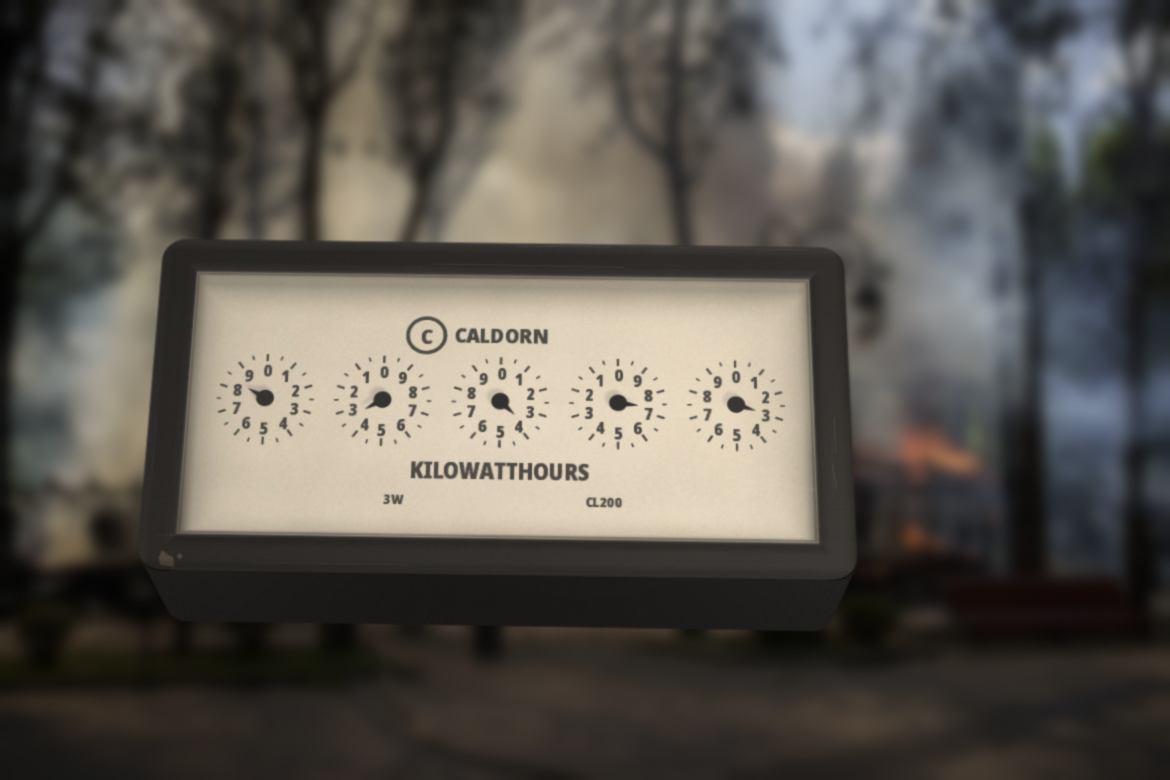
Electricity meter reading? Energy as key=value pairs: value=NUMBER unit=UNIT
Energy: value=83373 unit=kWh
